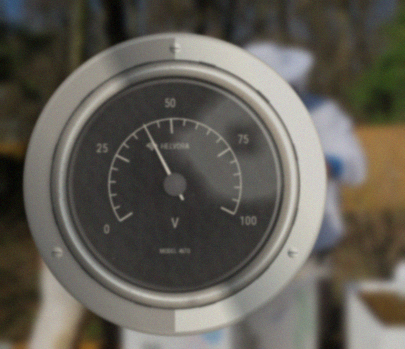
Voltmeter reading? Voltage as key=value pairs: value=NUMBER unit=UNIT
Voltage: value=40 unit=V
